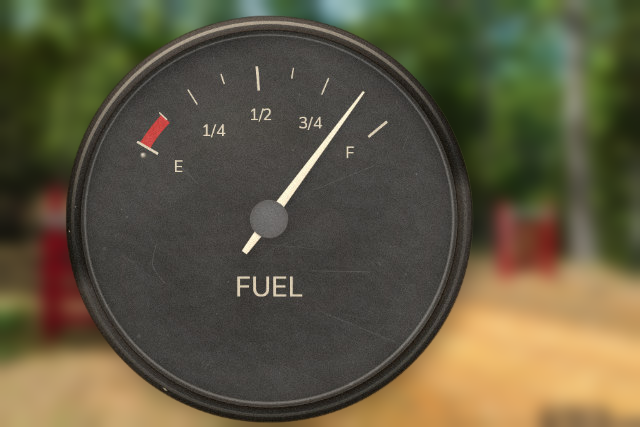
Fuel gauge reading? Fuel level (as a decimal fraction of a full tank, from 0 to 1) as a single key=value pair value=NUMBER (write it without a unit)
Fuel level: value=0.875
